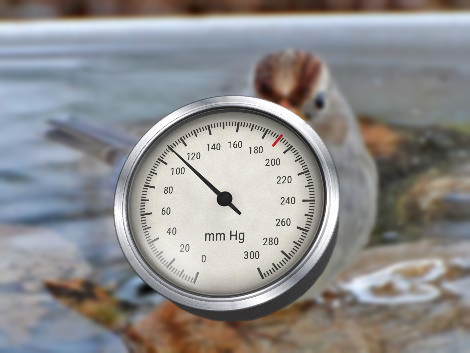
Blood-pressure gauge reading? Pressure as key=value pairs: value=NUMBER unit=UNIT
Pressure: value=110 unit=mmHg
